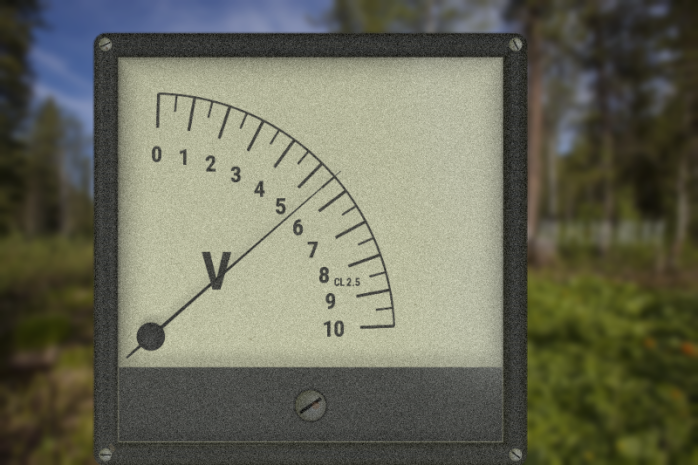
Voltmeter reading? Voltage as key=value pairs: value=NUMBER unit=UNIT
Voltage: value=5.5 unit=V
